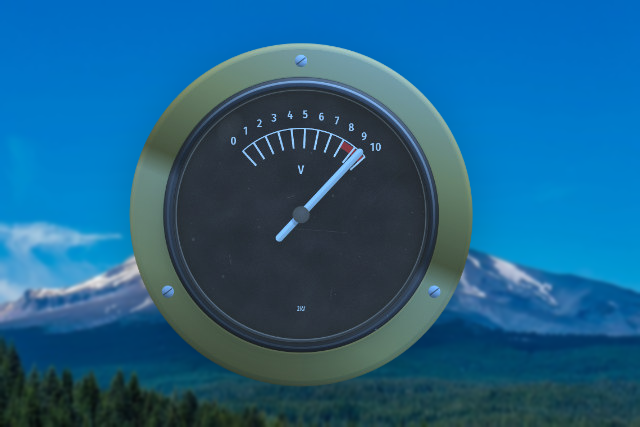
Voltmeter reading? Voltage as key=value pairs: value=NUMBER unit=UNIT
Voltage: value=9.5 unit=V
